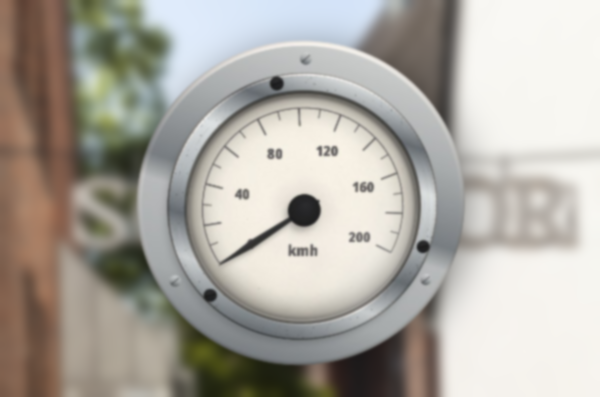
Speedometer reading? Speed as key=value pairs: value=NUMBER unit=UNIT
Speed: value=0 unit=km/h
